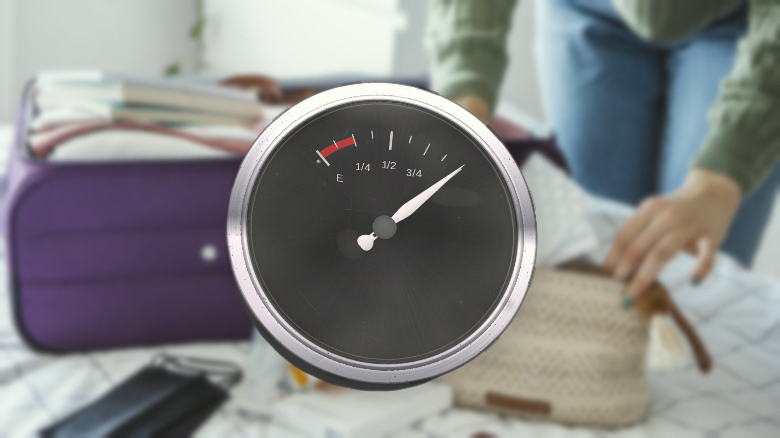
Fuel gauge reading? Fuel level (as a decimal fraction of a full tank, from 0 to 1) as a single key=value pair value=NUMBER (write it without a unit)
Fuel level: value=1
